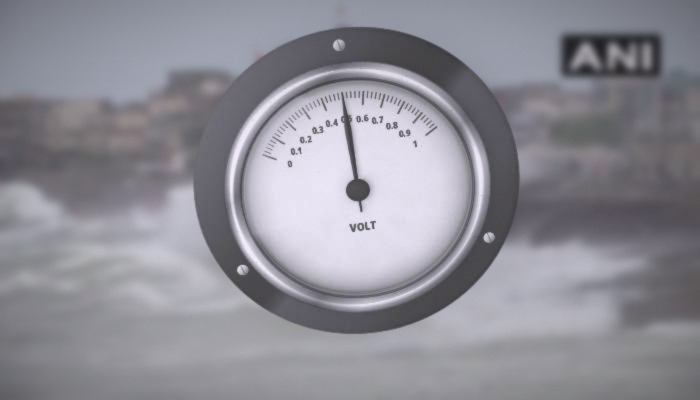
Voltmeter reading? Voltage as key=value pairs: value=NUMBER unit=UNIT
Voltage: value=0.5 unit=V
